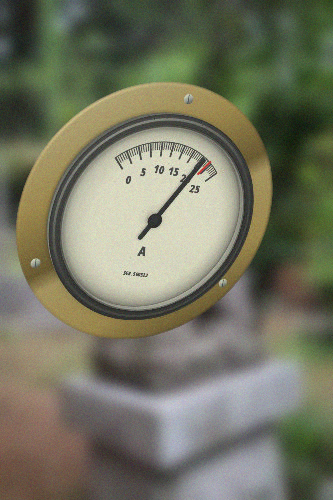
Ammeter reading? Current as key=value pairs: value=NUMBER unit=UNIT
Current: value=20 unit=A
